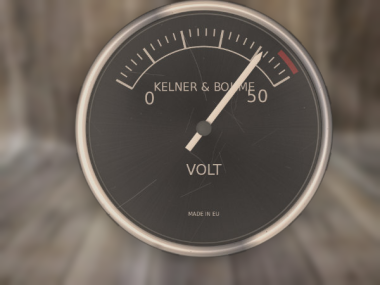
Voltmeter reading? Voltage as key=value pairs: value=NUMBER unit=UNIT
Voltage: value=41 unit=V
